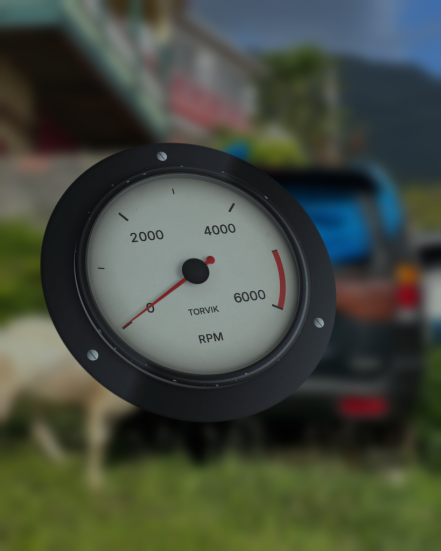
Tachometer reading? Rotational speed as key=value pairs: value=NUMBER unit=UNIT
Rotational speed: value=0 unit=rpm
